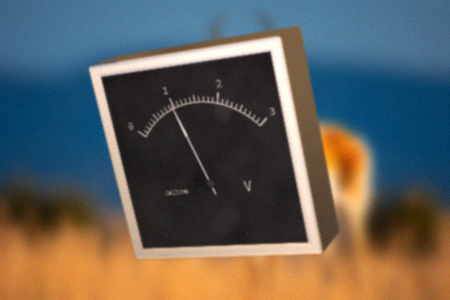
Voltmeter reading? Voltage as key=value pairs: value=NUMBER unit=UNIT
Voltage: value=1 unit=V
